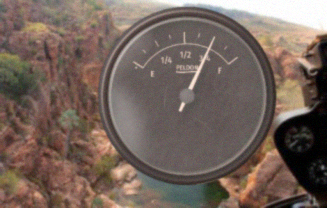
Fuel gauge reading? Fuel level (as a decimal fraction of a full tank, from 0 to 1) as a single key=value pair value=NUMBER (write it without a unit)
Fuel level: value=0.75
